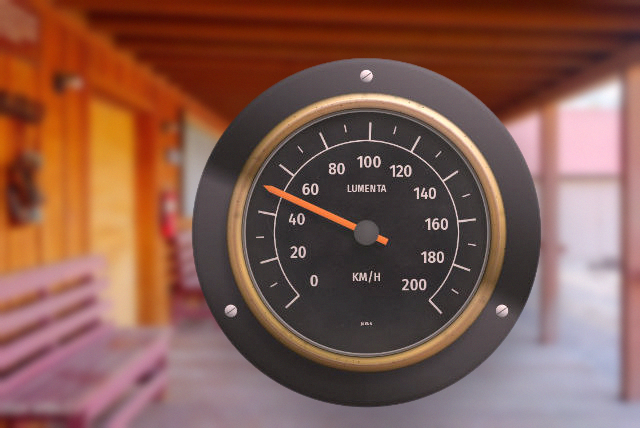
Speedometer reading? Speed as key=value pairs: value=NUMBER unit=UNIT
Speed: value=50 unit=km/h
